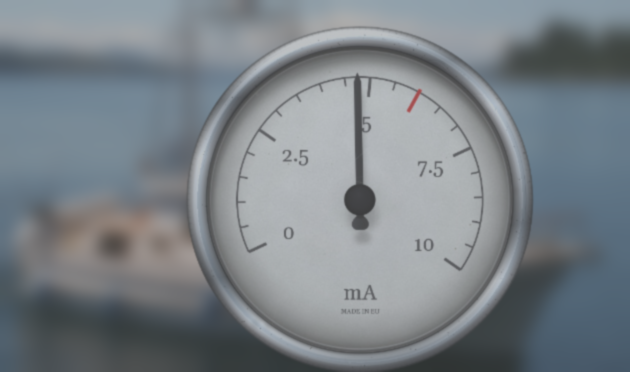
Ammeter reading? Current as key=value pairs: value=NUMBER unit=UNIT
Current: value=4.75 unit=mA
